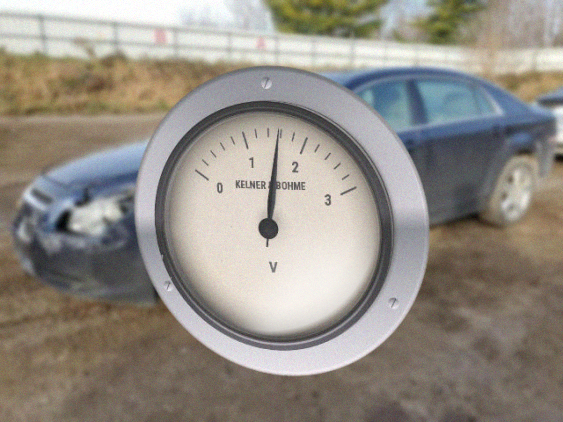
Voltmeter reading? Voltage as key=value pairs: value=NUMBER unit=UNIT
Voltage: value=1.6 unit=V
